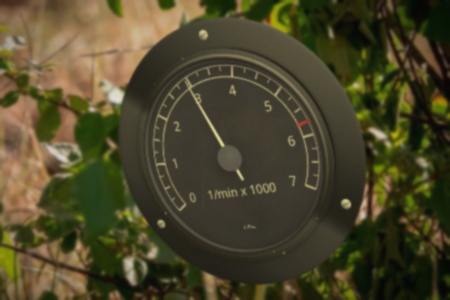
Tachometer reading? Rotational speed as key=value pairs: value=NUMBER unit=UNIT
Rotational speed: value=3000 unit=rpm
